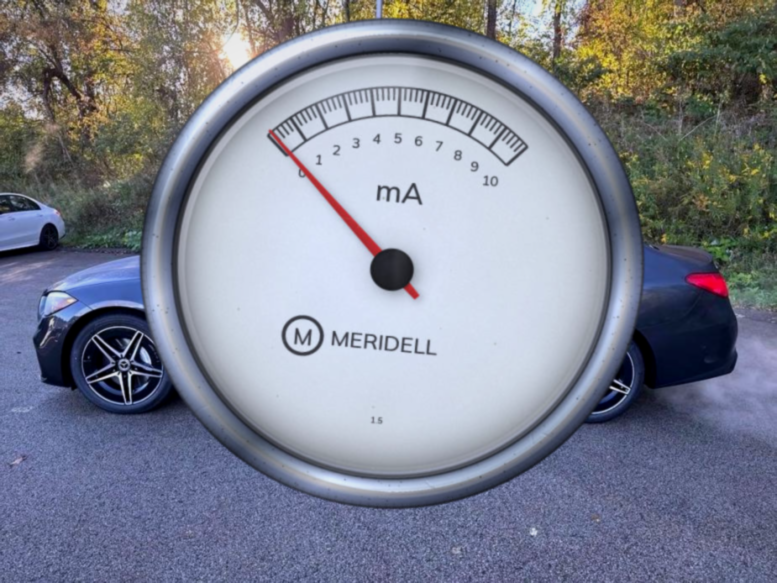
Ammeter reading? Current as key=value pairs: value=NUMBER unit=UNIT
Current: value=0.2 unit=mA
